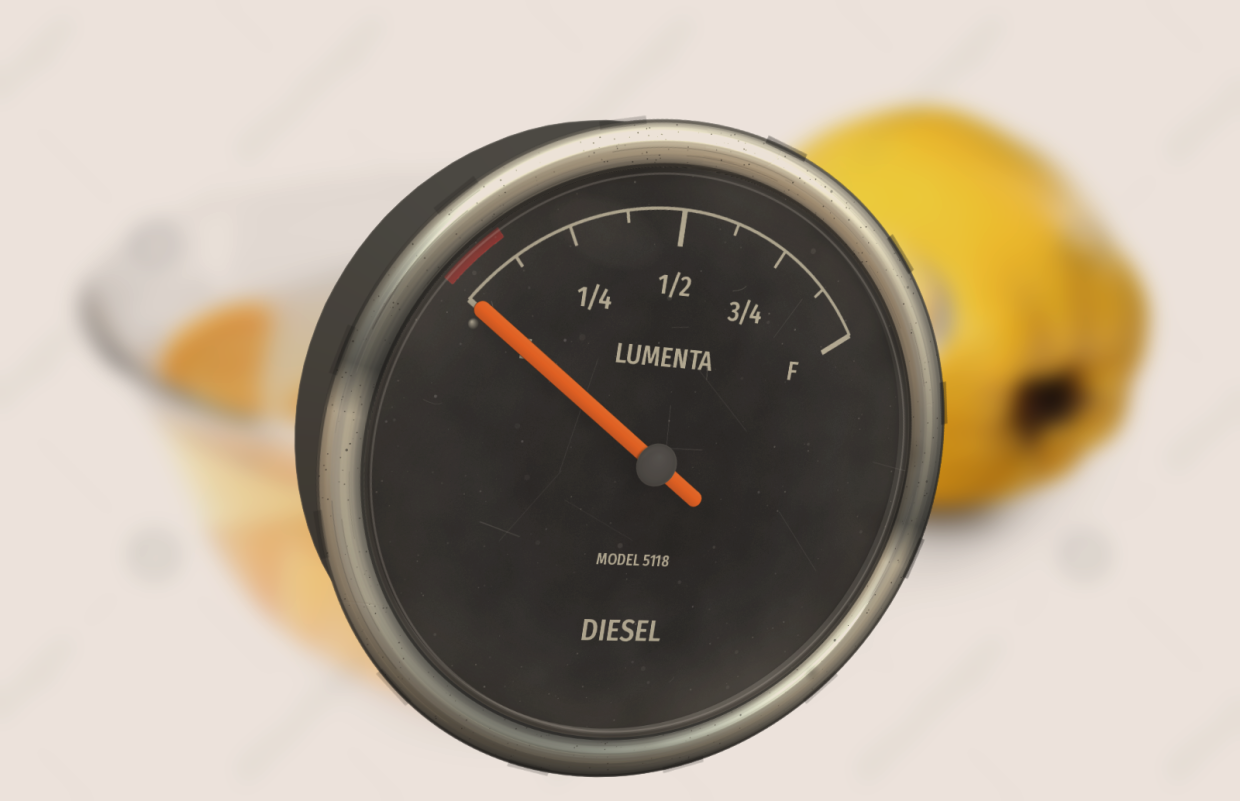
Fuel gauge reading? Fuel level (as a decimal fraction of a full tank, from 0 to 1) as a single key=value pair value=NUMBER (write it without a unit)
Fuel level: value=0
